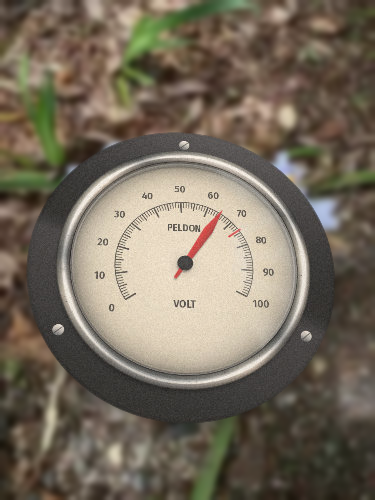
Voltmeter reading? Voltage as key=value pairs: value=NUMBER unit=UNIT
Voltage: value=65 unit=V
